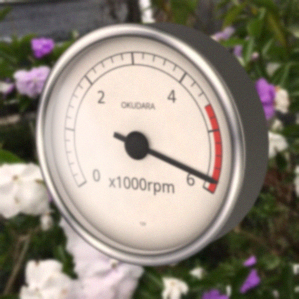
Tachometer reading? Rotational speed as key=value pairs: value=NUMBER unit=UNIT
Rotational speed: value=5800 unit=rpm
